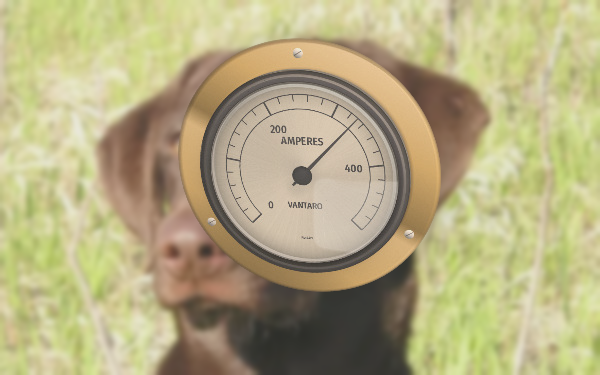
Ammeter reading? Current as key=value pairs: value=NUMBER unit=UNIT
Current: value=330 unit=A
